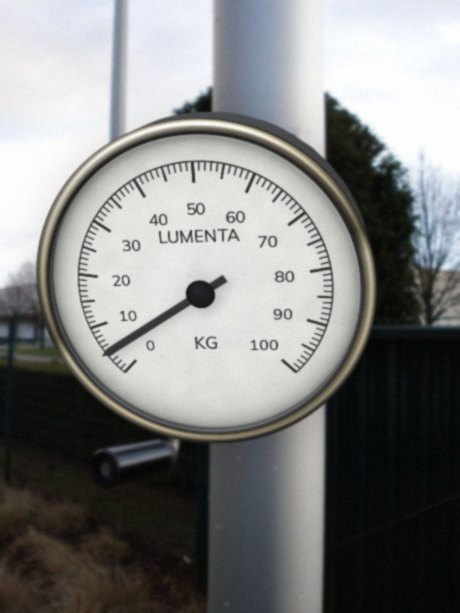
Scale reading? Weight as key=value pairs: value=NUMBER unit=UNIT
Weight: value=5 unit=kg
